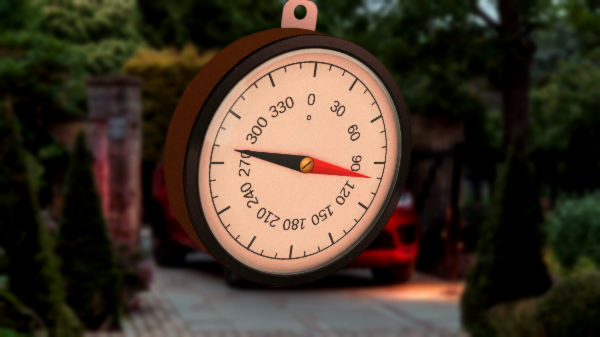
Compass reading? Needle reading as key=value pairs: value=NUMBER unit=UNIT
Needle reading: value=100 unit=°
